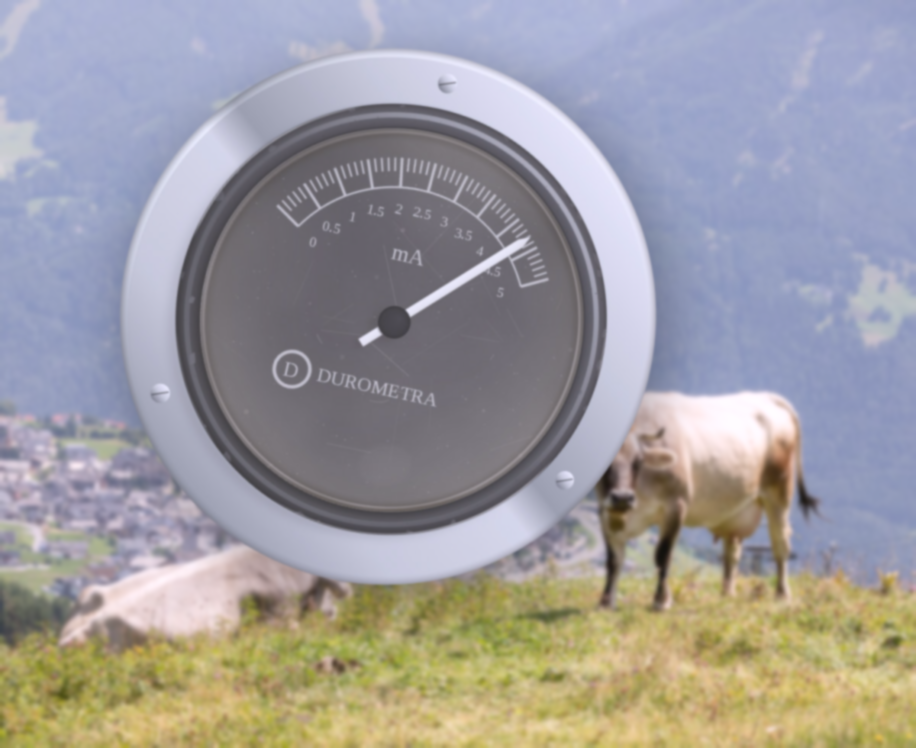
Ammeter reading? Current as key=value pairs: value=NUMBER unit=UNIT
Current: value=4.3 unit=mA
